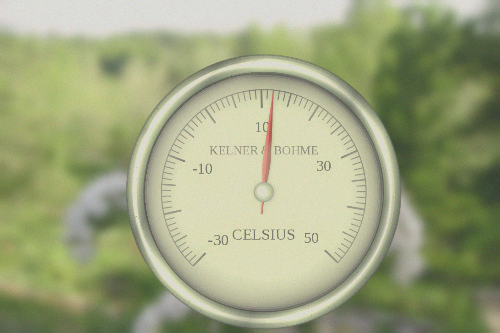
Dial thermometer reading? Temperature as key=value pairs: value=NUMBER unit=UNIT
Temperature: value=12 unit=°C
